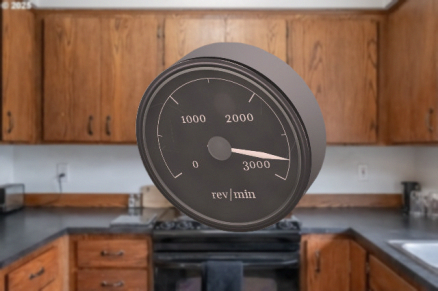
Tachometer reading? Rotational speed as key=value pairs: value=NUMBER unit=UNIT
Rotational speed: value=2750 unit=rpm
